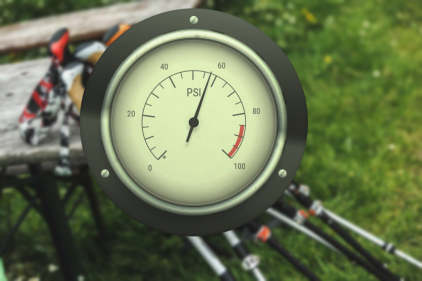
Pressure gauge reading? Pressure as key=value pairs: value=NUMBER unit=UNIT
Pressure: value=57.5 unit=psi
